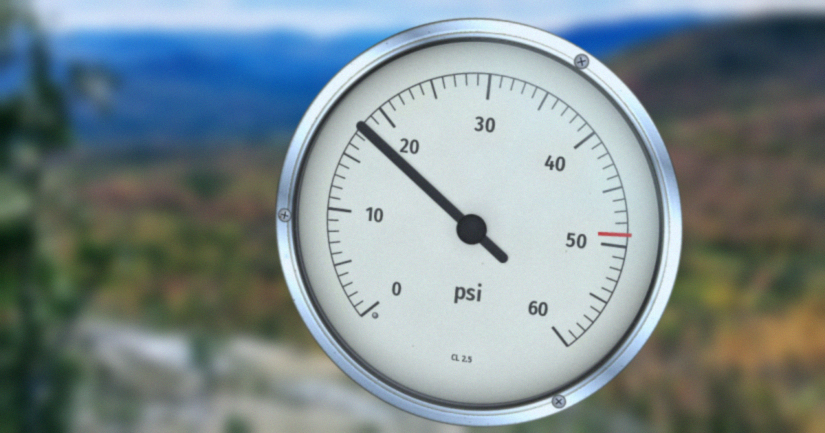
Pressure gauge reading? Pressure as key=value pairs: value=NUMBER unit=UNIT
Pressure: value=18 unit=psi
